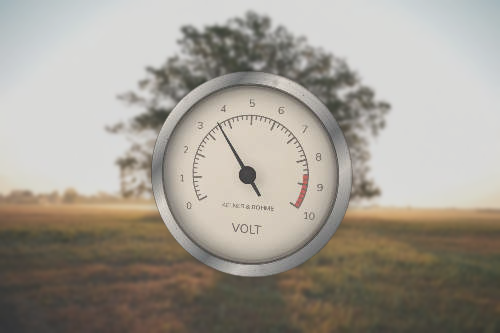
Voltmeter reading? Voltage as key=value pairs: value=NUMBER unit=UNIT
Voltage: value=3.6 unit=V
